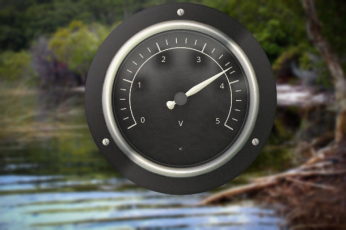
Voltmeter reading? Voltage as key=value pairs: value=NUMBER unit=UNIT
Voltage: value=3.7 unit=V
